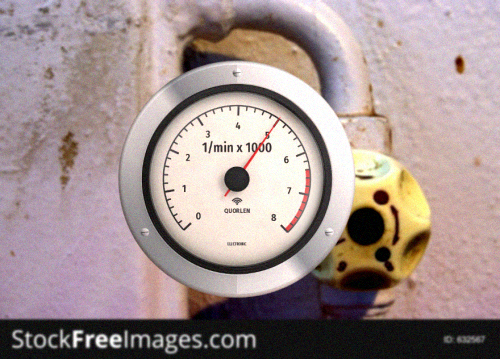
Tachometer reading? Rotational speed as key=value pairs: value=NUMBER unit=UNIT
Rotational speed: value=5000 unit=rpm
